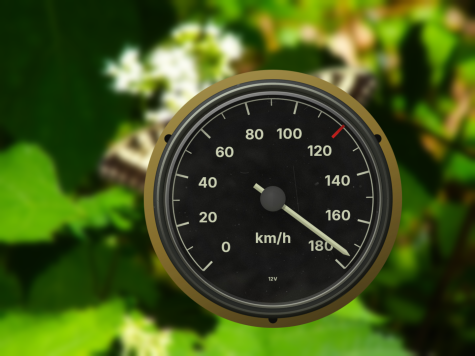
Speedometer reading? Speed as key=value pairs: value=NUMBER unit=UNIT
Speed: value=175 unit=km/h
